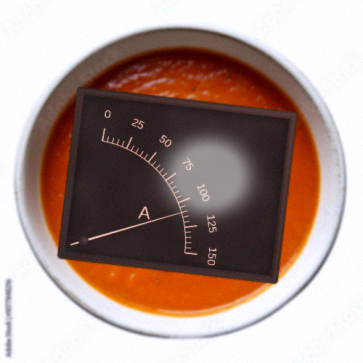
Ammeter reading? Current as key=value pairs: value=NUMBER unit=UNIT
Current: value=110 unit=A
